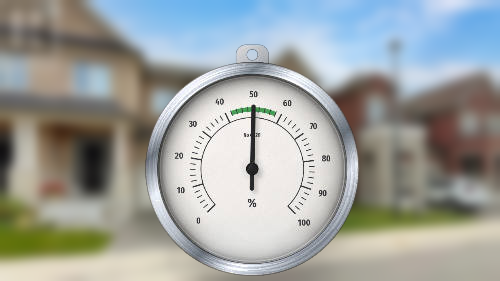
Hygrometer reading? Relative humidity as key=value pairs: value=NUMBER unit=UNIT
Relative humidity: value=50 unit=%
